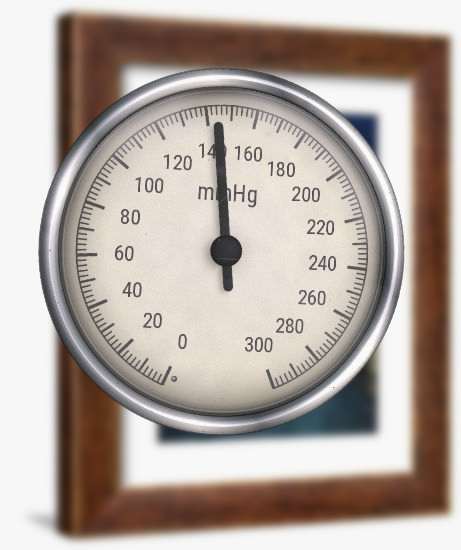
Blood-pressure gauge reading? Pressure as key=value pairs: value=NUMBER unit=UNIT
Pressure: value=144 unit=mmHg
